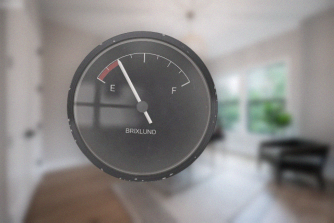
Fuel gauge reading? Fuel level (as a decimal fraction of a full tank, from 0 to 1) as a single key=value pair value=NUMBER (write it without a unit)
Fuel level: value=0.25
